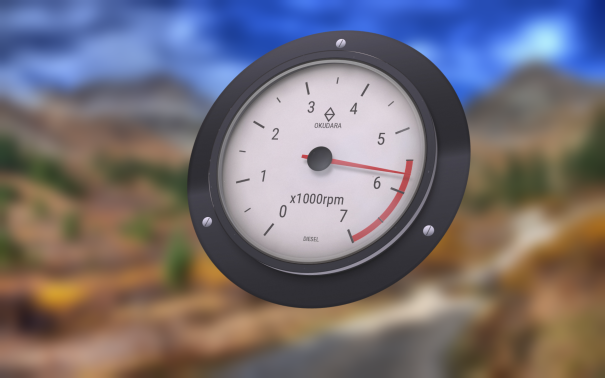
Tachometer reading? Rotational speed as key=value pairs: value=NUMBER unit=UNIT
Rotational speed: value=5750 unit=rpm
